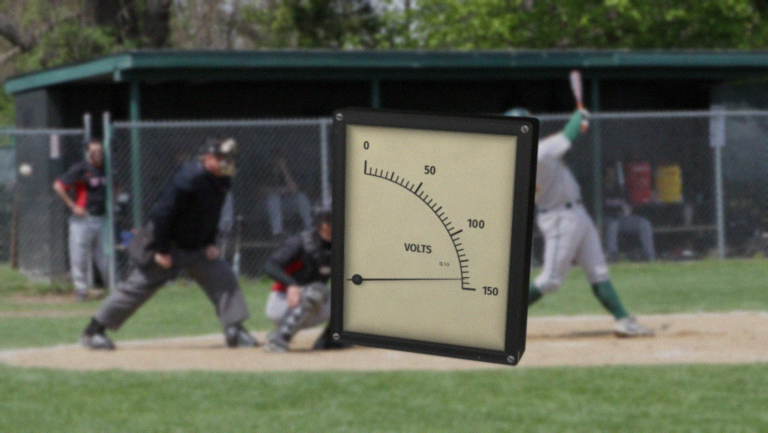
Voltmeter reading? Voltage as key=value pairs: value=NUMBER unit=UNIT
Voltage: value=140 unit=V
